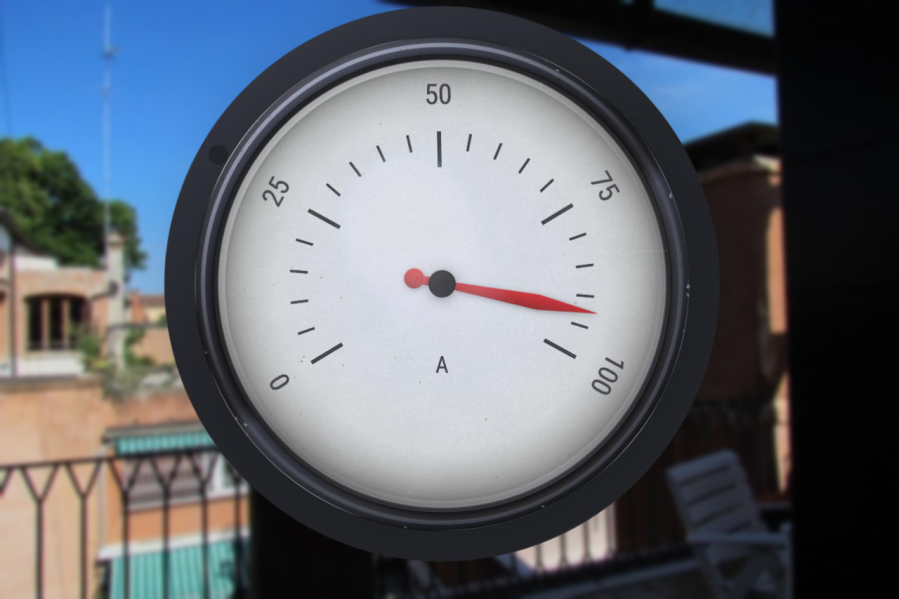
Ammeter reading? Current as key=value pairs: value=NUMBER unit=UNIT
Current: value=92.5 unit=A
